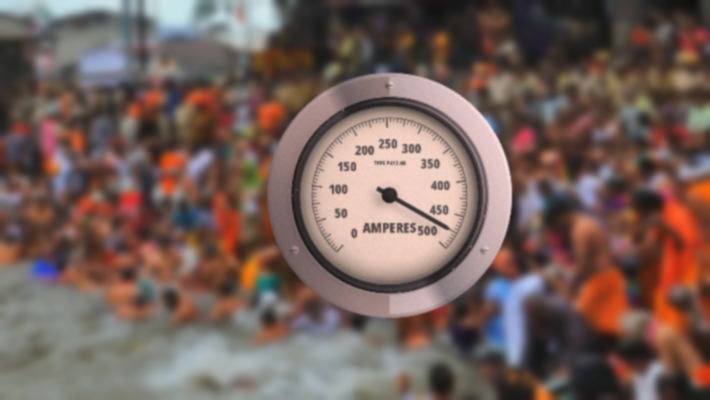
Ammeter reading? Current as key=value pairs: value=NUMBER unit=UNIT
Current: value=475 unit=A
